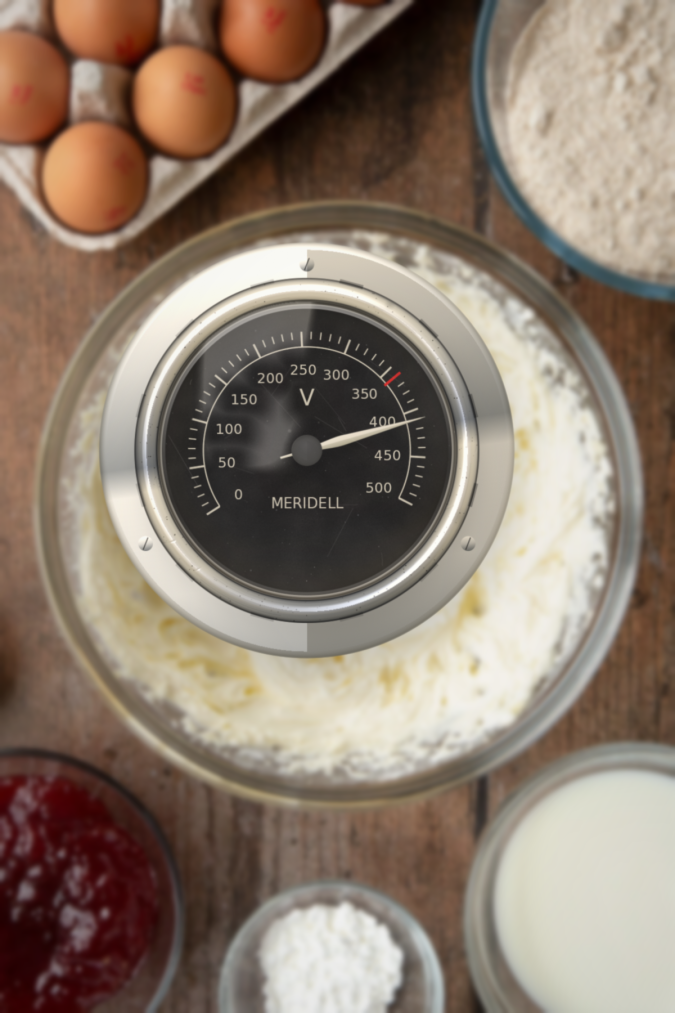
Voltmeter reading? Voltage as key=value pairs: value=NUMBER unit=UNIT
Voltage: value=410 unit=V
